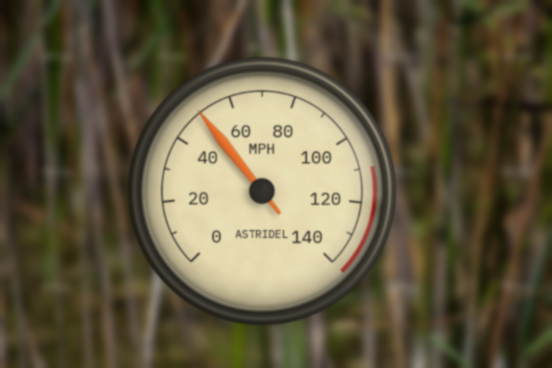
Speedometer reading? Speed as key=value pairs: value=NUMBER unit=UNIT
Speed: value=50 unit=mph
